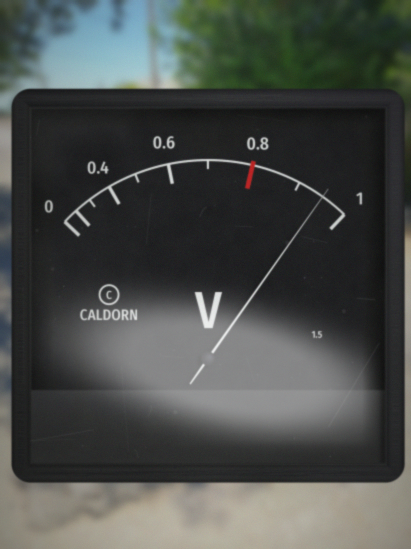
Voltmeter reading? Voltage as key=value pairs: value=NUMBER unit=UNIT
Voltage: value=0.95 unit=V
